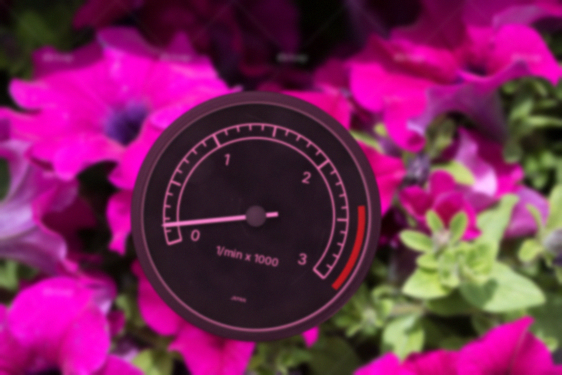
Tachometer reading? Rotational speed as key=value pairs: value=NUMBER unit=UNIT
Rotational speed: value=150 unit=rpm
